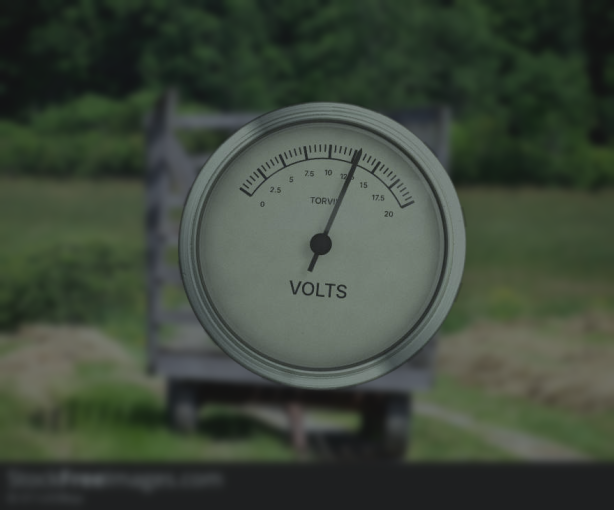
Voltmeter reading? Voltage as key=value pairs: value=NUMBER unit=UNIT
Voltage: value=13 unit=V
